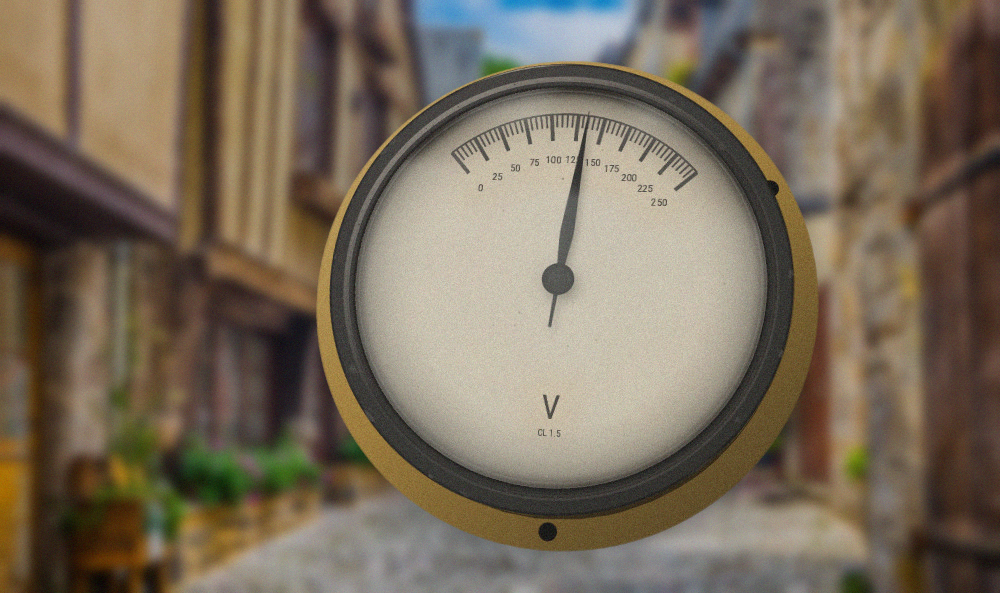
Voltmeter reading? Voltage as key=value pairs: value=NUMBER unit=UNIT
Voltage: value=135 unit=V
